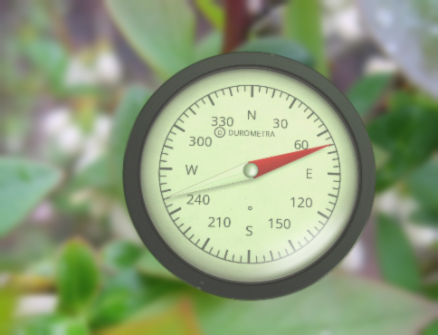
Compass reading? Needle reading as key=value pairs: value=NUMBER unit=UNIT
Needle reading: value=70 unit=°
